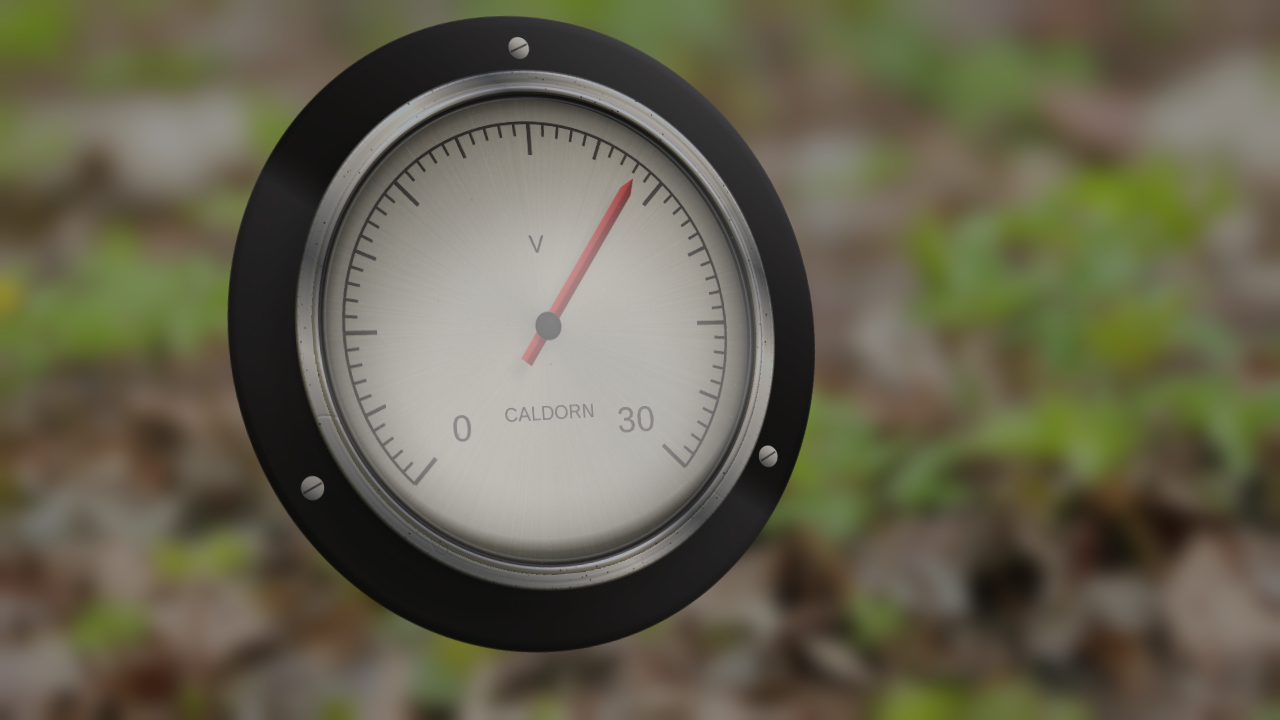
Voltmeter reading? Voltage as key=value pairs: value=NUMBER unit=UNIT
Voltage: value=19 unit=V
